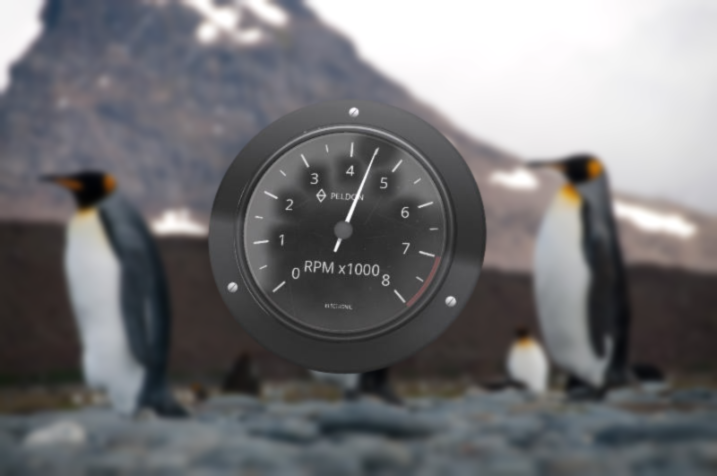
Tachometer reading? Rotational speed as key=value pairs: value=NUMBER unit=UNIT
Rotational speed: value=4500 unit=rpm
